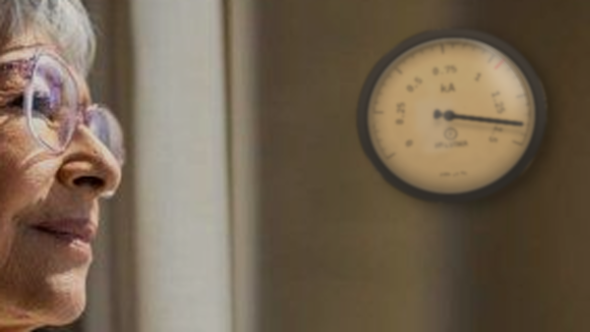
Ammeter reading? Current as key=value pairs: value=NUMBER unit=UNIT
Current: value=1.4 unit=kA
